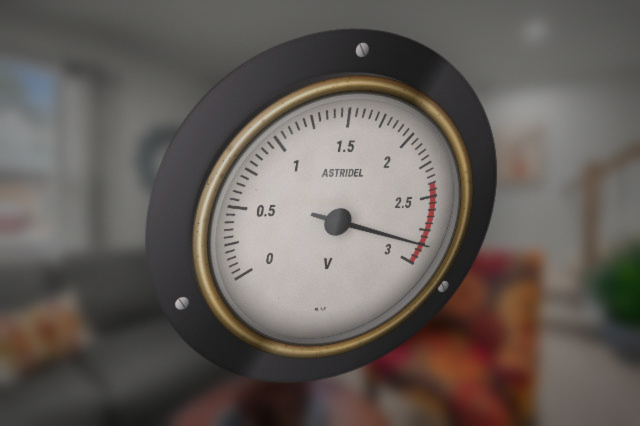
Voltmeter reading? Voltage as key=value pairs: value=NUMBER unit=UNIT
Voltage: value=2.85 unit=V
